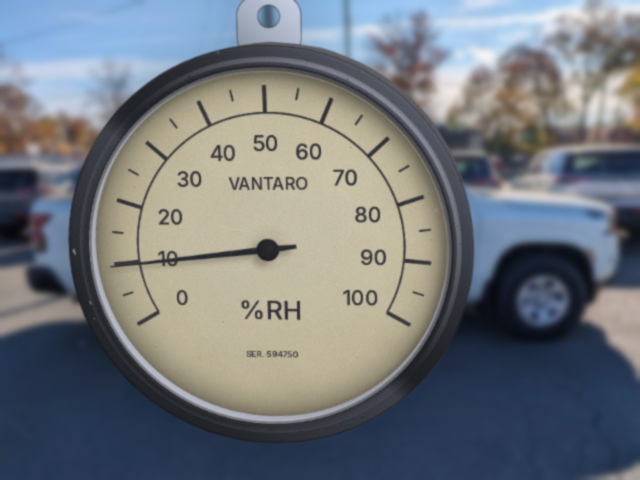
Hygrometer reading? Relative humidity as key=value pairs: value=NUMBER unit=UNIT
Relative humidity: value=10 unit=%
